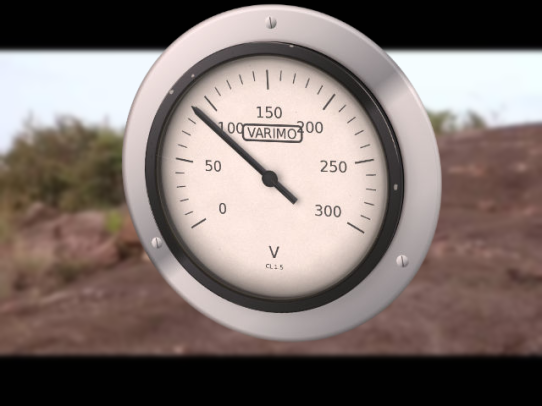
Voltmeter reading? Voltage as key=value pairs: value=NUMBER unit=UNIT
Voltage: value=90 unit=V
